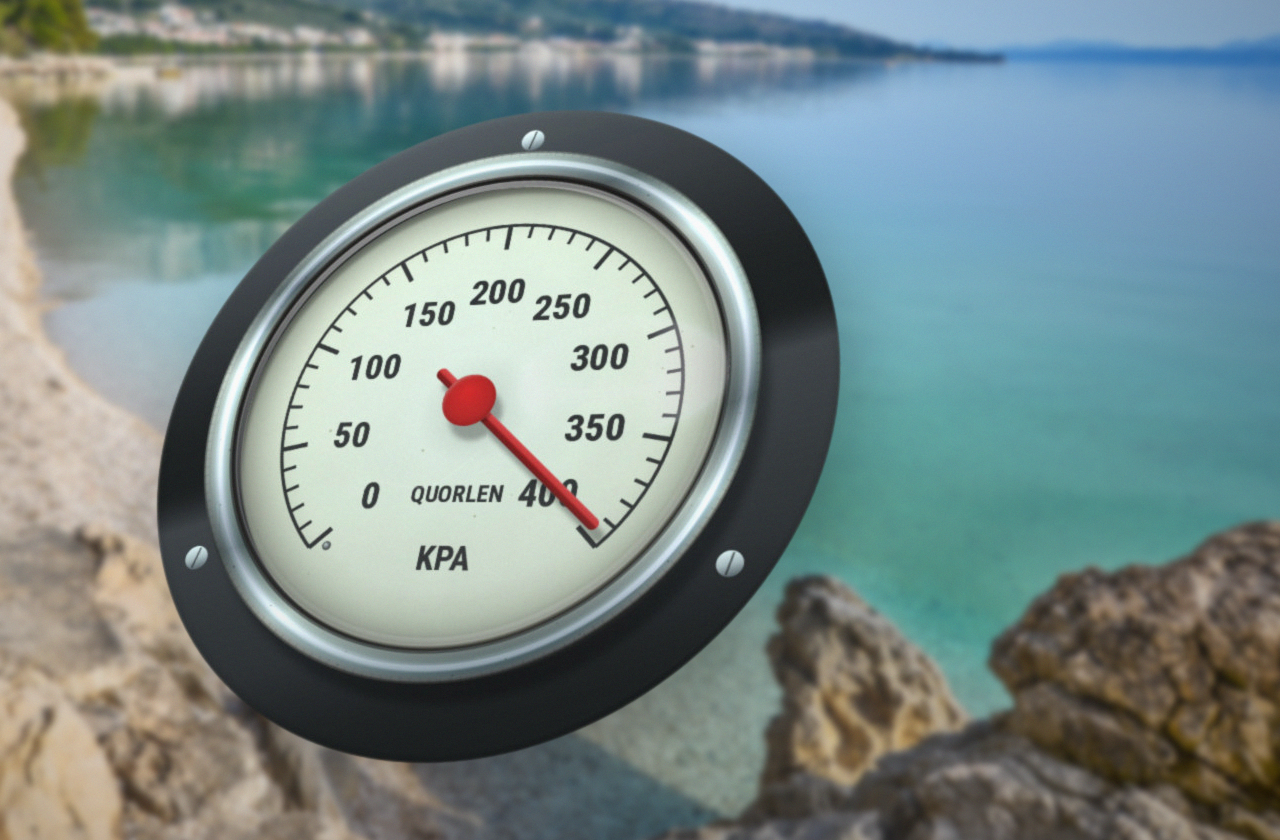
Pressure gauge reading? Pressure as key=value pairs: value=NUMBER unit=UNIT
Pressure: value=395 unit=kPa
